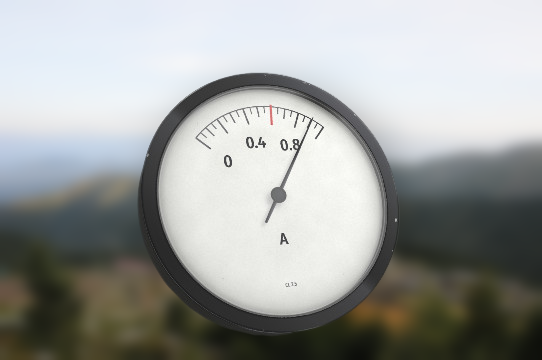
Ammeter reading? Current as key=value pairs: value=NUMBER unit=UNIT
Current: value=0.9 unit=A
